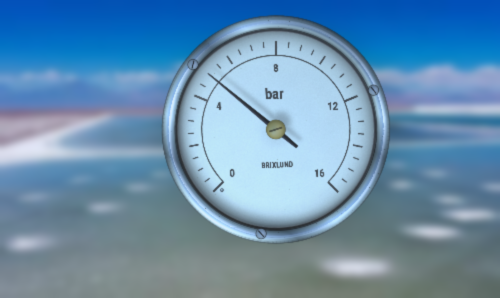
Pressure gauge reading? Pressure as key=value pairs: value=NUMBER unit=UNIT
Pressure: value=5 unit=bar
